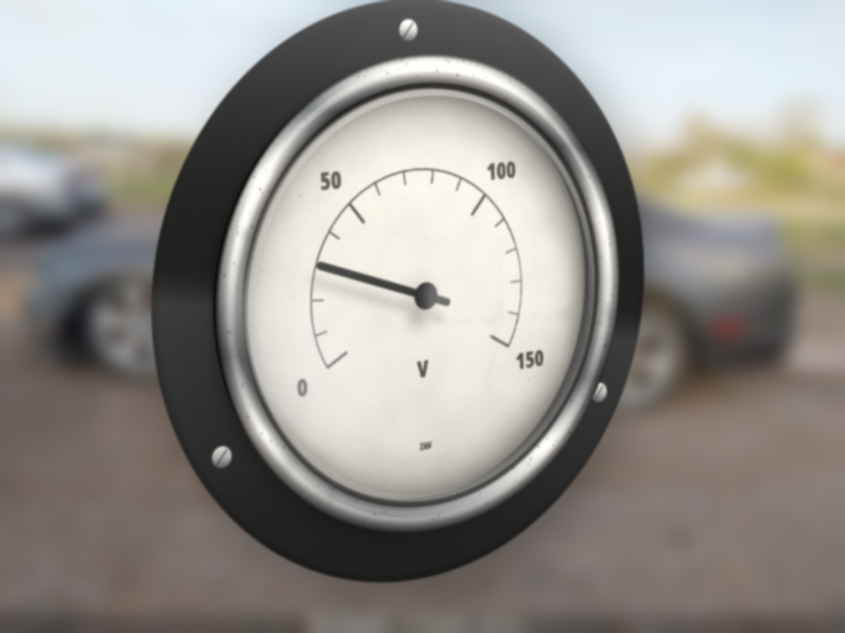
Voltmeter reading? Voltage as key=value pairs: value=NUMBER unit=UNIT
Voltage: value=30 unit=V
